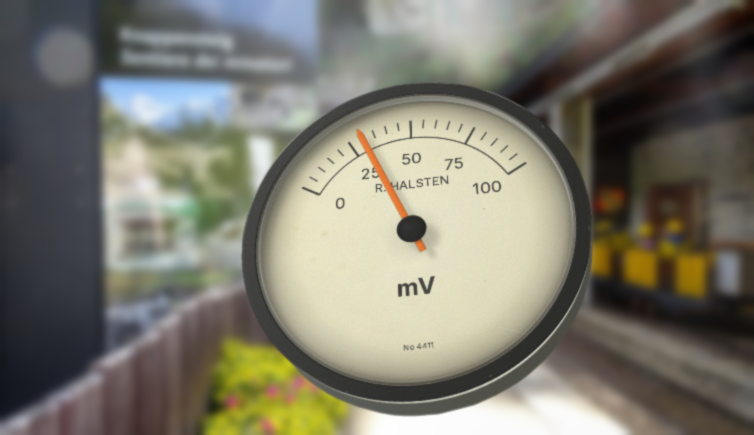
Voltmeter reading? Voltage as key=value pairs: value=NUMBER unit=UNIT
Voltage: value=30 unit=mV
